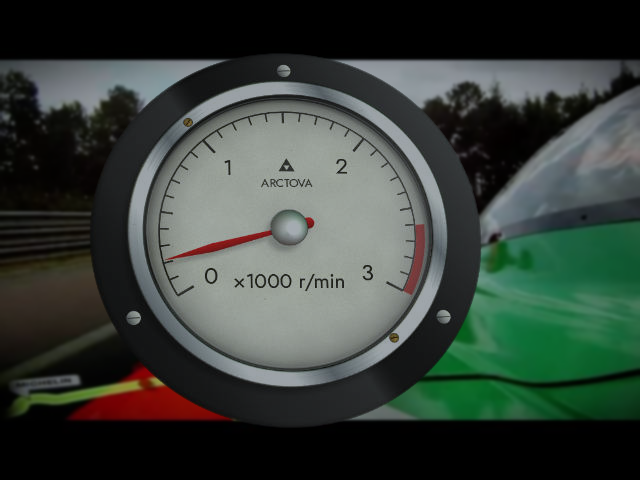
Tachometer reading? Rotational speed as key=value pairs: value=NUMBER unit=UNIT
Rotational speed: value=200 unit=rpm
